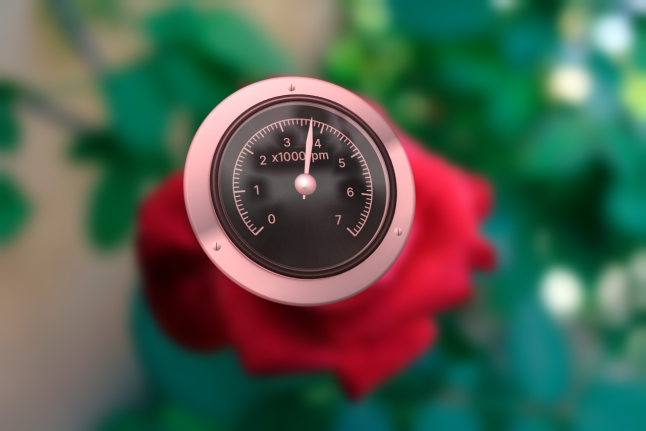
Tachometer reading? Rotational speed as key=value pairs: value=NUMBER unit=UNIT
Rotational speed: value=3700 unit=rpm
